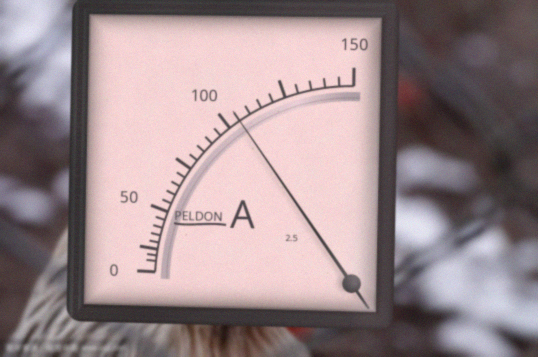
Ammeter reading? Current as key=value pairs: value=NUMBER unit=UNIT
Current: value=105 unit=A
